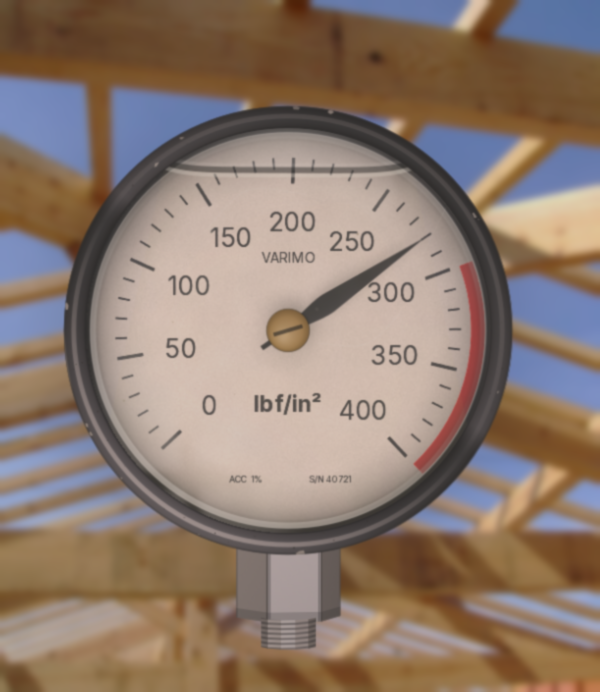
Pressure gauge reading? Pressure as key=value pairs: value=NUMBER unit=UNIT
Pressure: value=280 unit=psi
